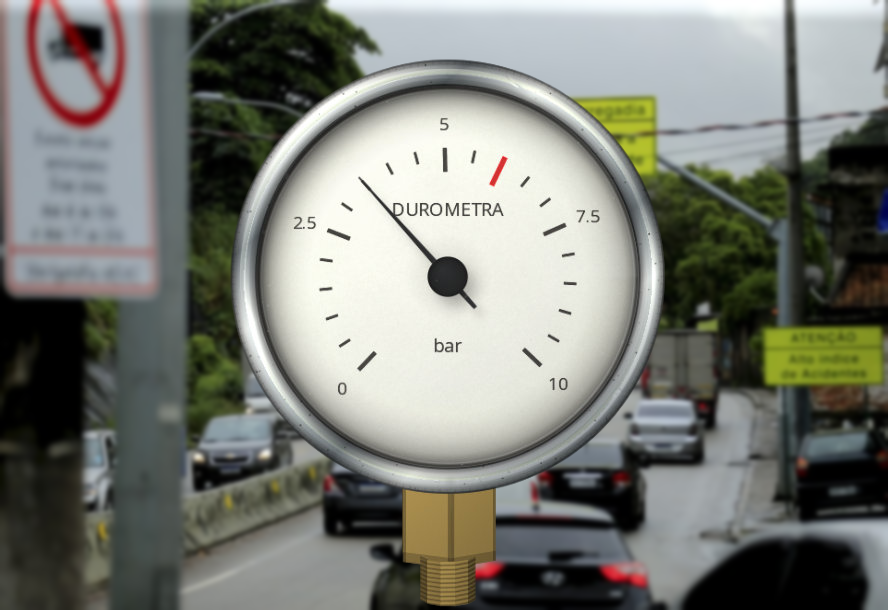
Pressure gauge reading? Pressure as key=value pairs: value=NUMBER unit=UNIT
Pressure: value=3.5 unit=bar
